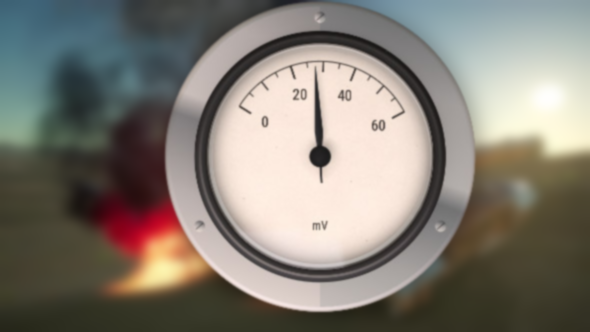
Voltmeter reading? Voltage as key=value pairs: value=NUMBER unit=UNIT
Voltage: value=27.5 unit=mV
